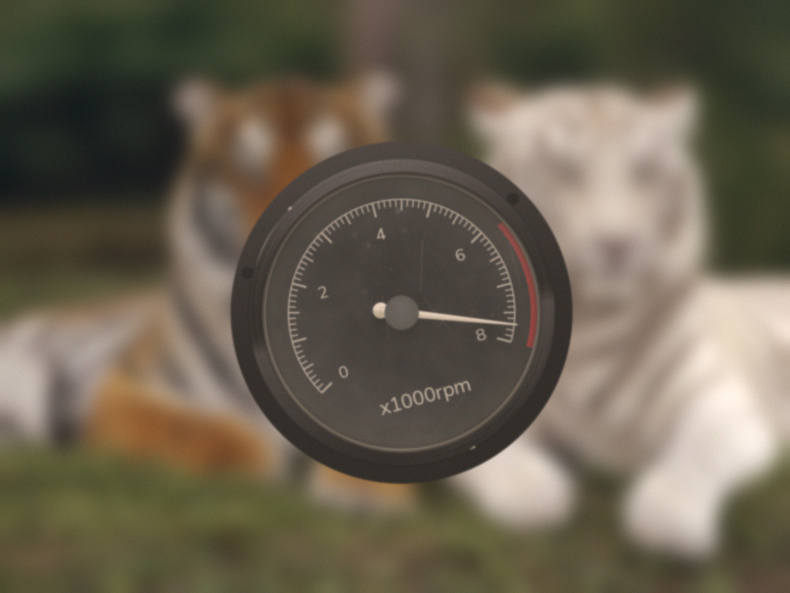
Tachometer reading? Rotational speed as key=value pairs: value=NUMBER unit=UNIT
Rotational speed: value=7700 unit=rpm
